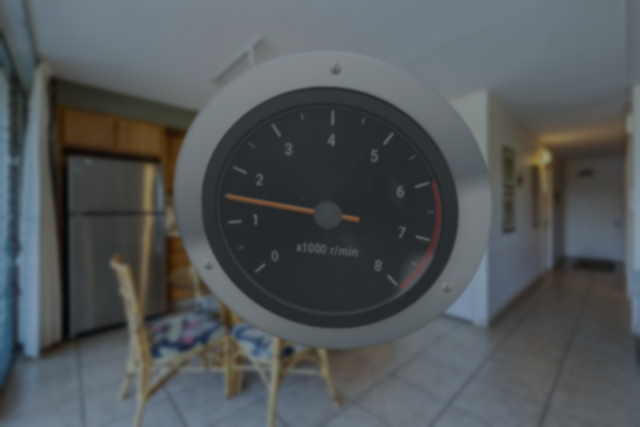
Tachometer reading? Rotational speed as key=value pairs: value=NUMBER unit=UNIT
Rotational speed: value=1500 unit=rpm
